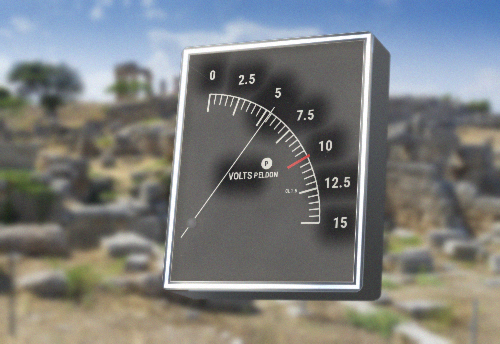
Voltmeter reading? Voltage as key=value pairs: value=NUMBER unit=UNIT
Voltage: value=5.5 unit=V
